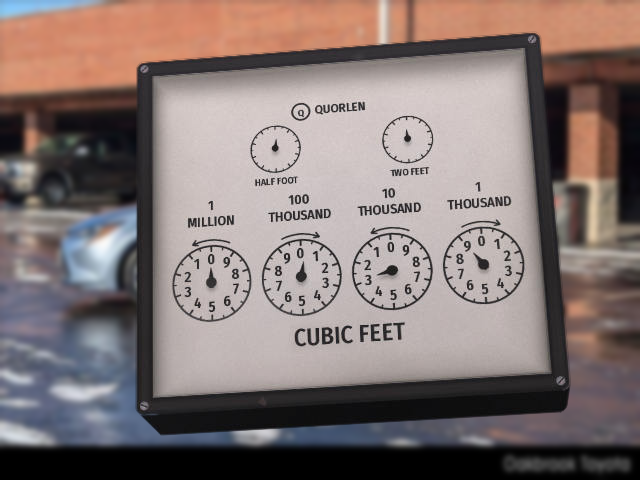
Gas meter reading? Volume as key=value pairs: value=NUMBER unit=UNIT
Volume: value=2900 unit=ft³
